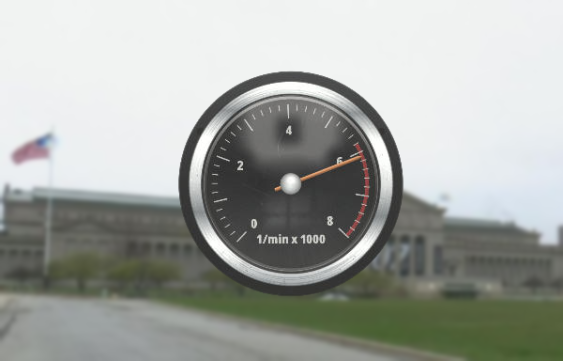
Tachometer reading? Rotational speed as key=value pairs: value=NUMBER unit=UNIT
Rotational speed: value=6100 unit=rpm
